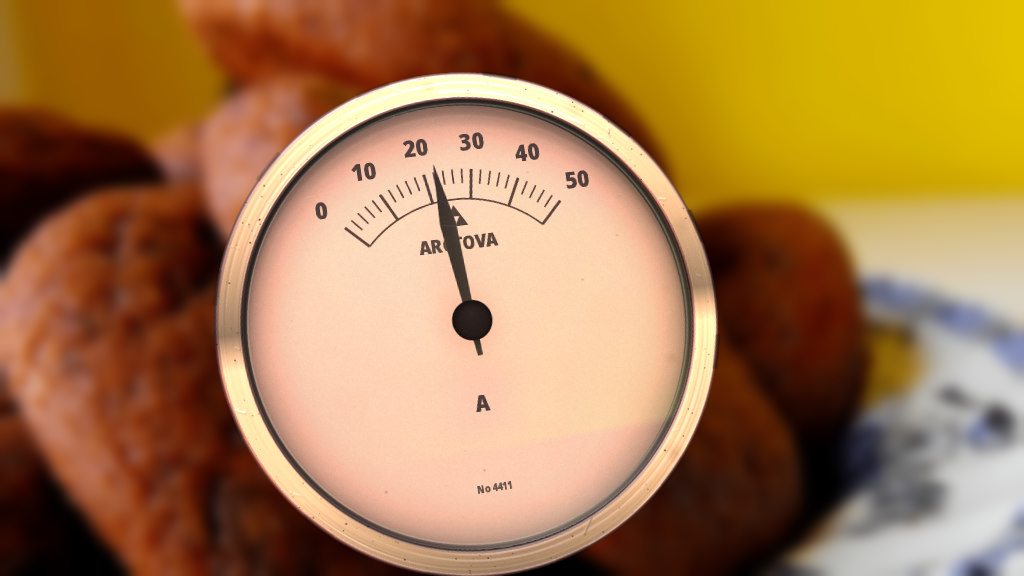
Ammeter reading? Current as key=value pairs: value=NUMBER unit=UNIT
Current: value=22 unit=A
